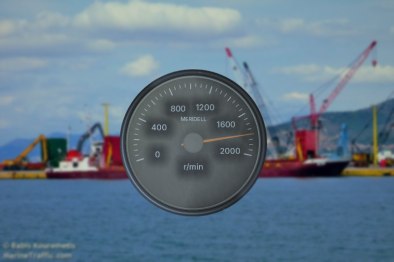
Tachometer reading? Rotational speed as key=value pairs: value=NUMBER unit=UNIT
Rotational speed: value=1800 unit=rpm
